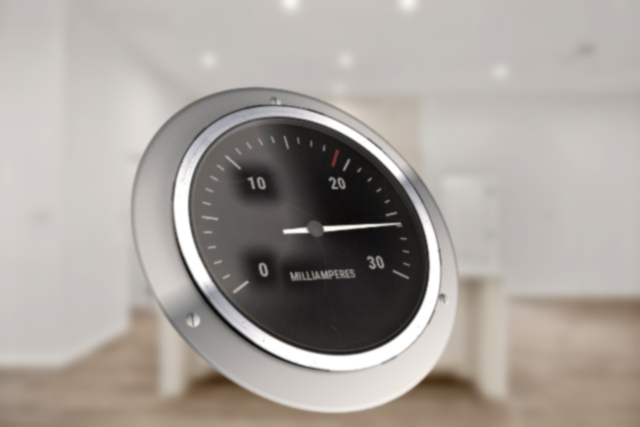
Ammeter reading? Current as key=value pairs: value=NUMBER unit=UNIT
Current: value=26 unit=mA
